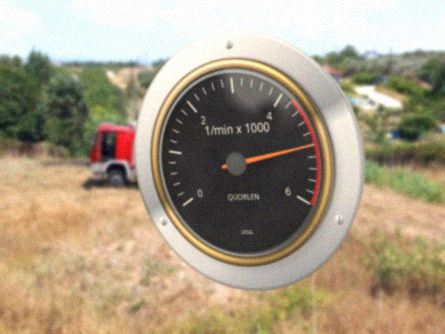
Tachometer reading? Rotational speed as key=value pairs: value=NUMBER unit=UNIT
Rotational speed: value=5000 unit=rpm
